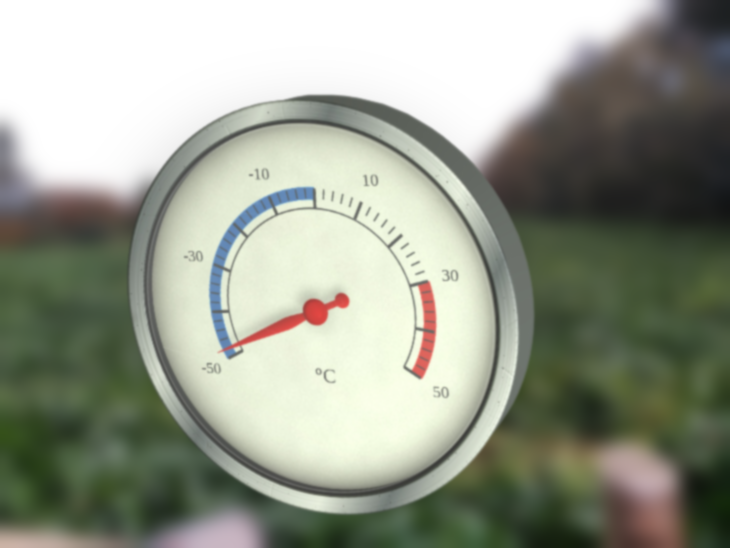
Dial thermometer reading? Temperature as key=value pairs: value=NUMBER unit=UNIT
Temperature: value=-48 unit=°C
